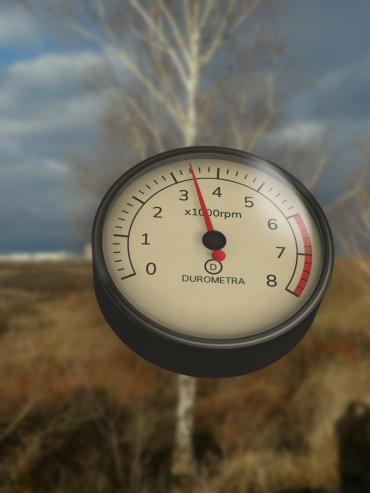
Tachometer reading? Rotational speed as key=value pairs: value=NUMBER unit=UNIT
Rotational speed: value=3400 unit=rpm
